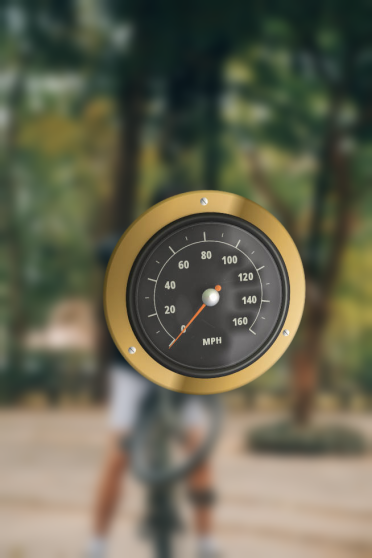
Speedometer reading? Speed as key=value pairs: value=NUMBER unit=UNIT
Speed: value=0 unit=mph
